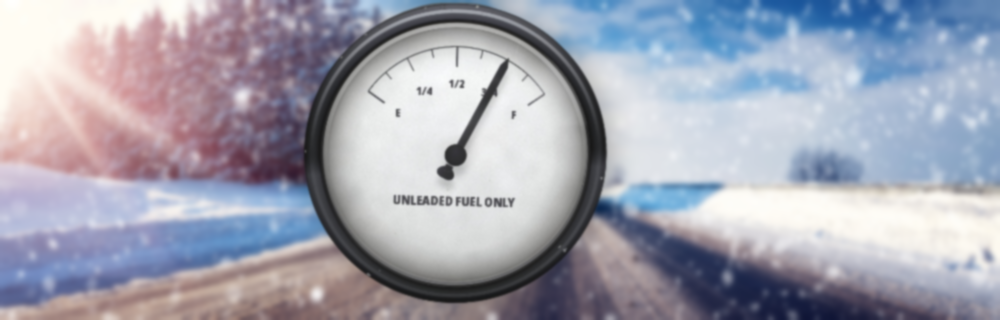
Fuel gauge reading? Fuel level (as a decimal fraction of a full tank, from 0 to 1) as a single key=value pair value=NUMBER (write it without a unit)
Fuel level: value=0.75
